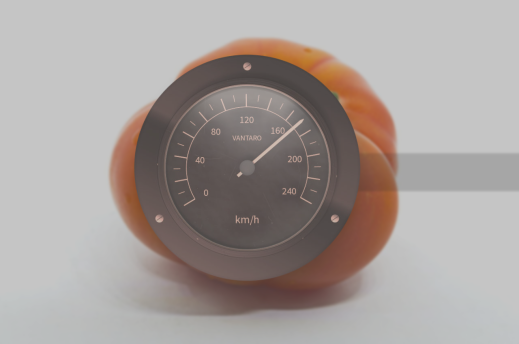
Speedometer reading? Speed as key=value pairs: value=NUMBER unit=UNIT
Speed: value=170 unit=km/h
